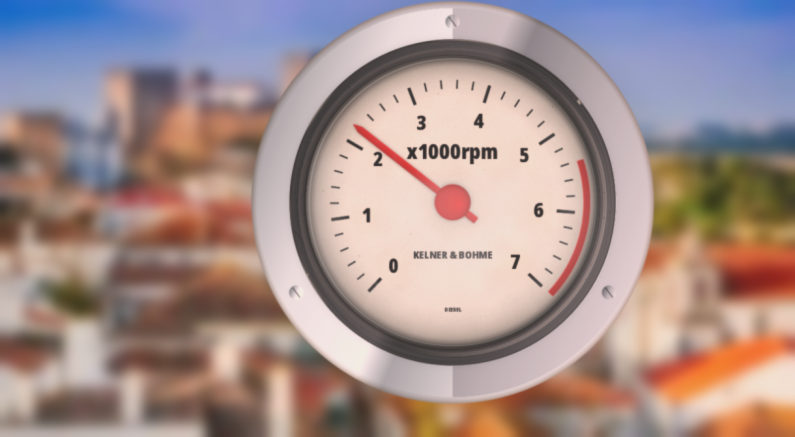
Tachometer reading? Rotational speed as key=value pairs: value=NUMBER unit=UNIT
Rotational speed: value=2200 unit=rpm
